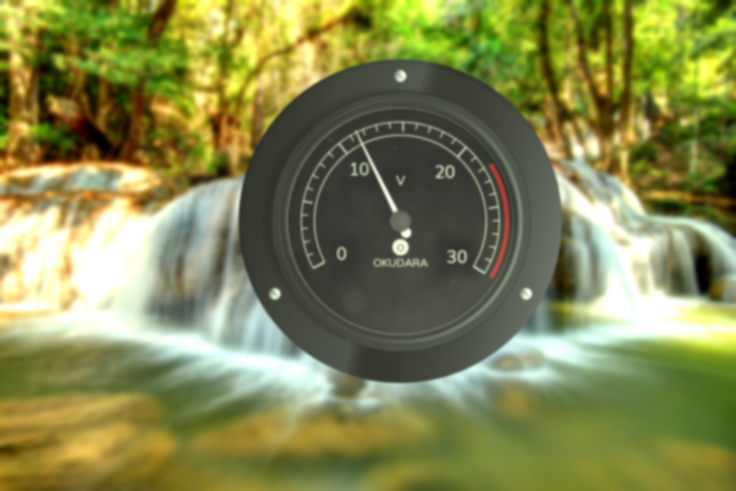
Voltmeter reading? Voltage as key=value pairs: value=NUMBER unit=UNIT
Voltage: value=11.5 unit=V
